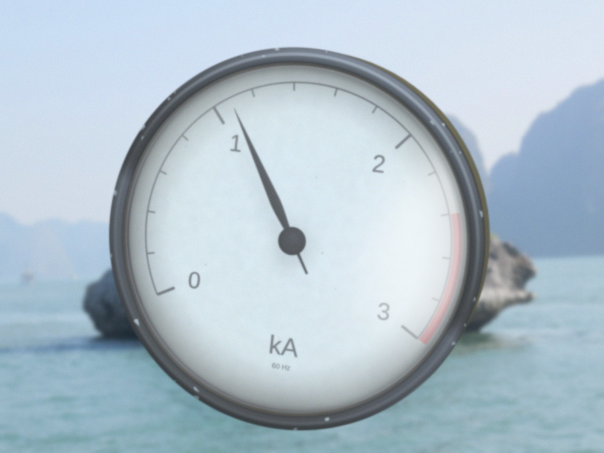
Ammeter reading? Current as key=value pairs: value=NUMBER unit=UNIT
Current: value=1.1 unit=kA
